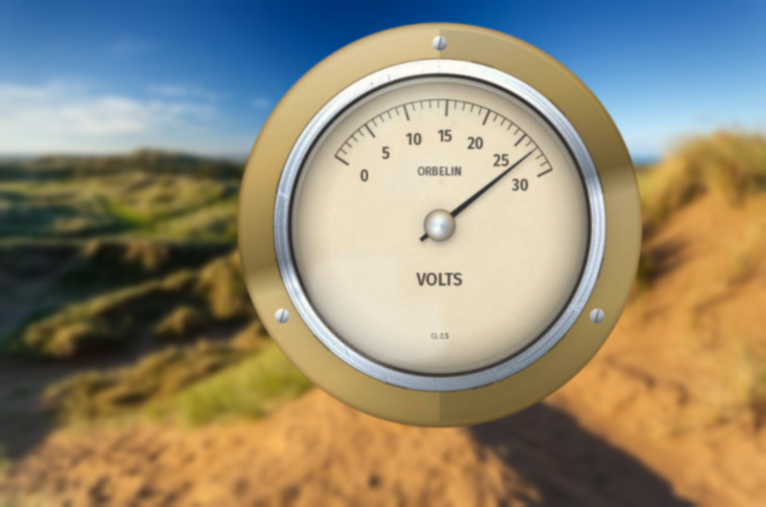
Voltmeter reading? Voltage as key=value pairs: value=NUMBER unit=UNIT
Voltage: value=27 unit=V
